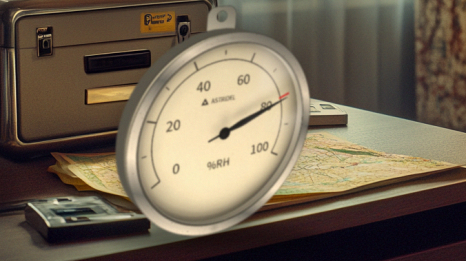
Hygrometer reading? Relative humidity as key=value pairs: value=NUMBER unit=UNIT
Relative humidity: value=80 unit=%
